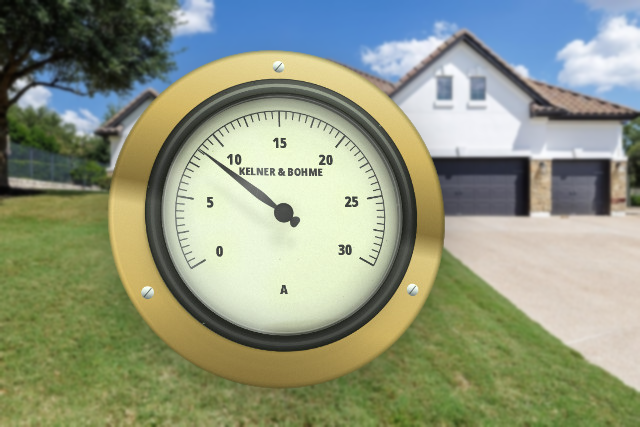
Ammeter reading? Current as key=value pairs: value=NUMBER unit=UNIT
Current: value=8.5 unit=A
